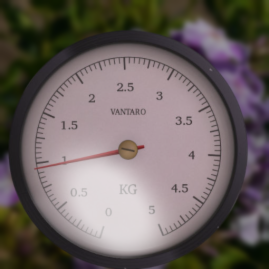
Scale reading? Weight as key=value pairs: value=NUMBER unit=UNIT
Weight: value=0.95 unit=kg
